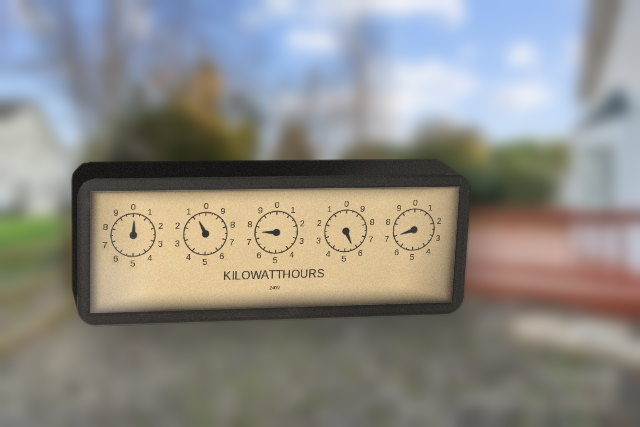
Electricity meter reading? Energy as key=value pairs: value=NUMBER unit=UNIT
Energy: value=757 unit=kWh
